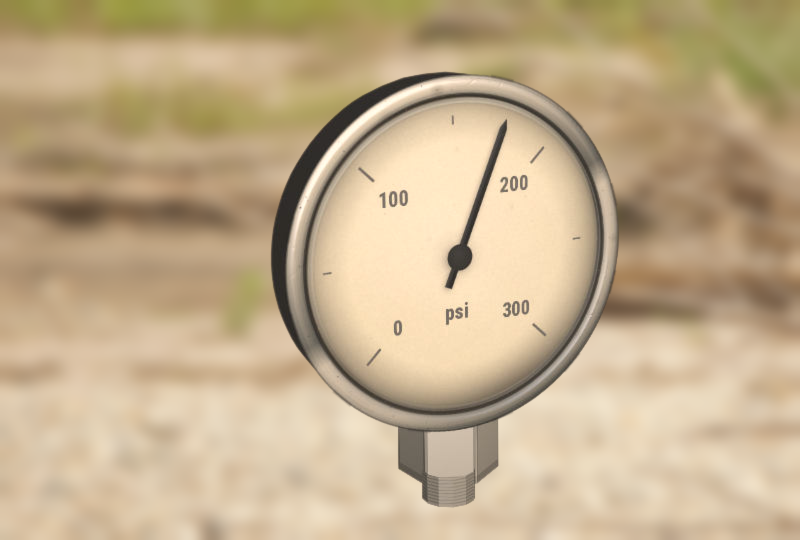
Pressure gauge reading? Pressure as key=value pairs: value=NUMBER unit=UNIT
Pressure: value=175 unit=psi
